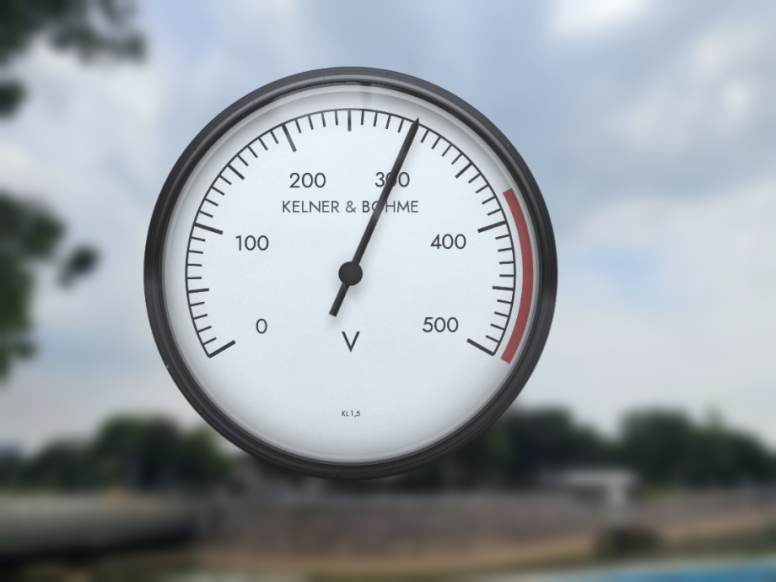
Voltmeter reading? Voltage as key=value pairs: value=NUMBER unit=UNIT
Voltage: value=300 unit=V
